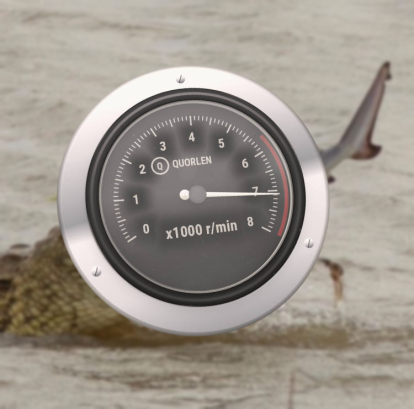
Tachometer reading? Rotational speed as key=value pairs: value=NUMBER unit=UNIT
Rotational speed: value=7100 unit=rpm
